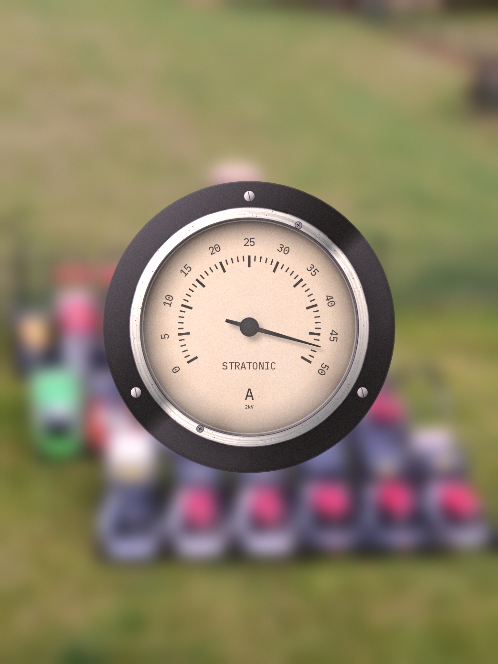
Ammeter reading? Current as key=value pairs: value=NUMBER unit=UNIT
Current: value=47 unit=A
